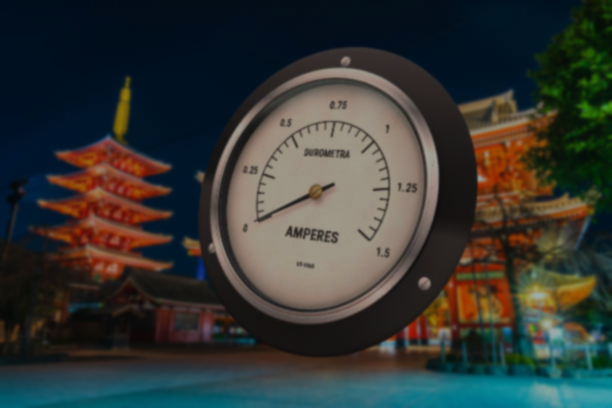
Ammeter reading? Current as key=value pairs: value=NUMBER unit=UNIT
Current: value=0 unit=A
